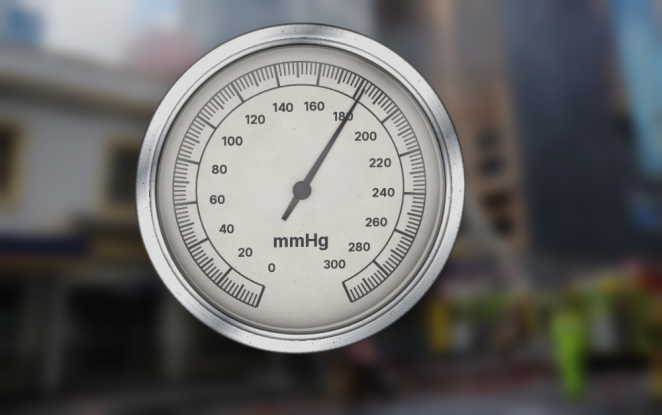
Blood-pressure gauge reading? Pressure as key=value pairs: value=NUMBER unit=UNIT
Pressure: value=182 unit=mmHg
